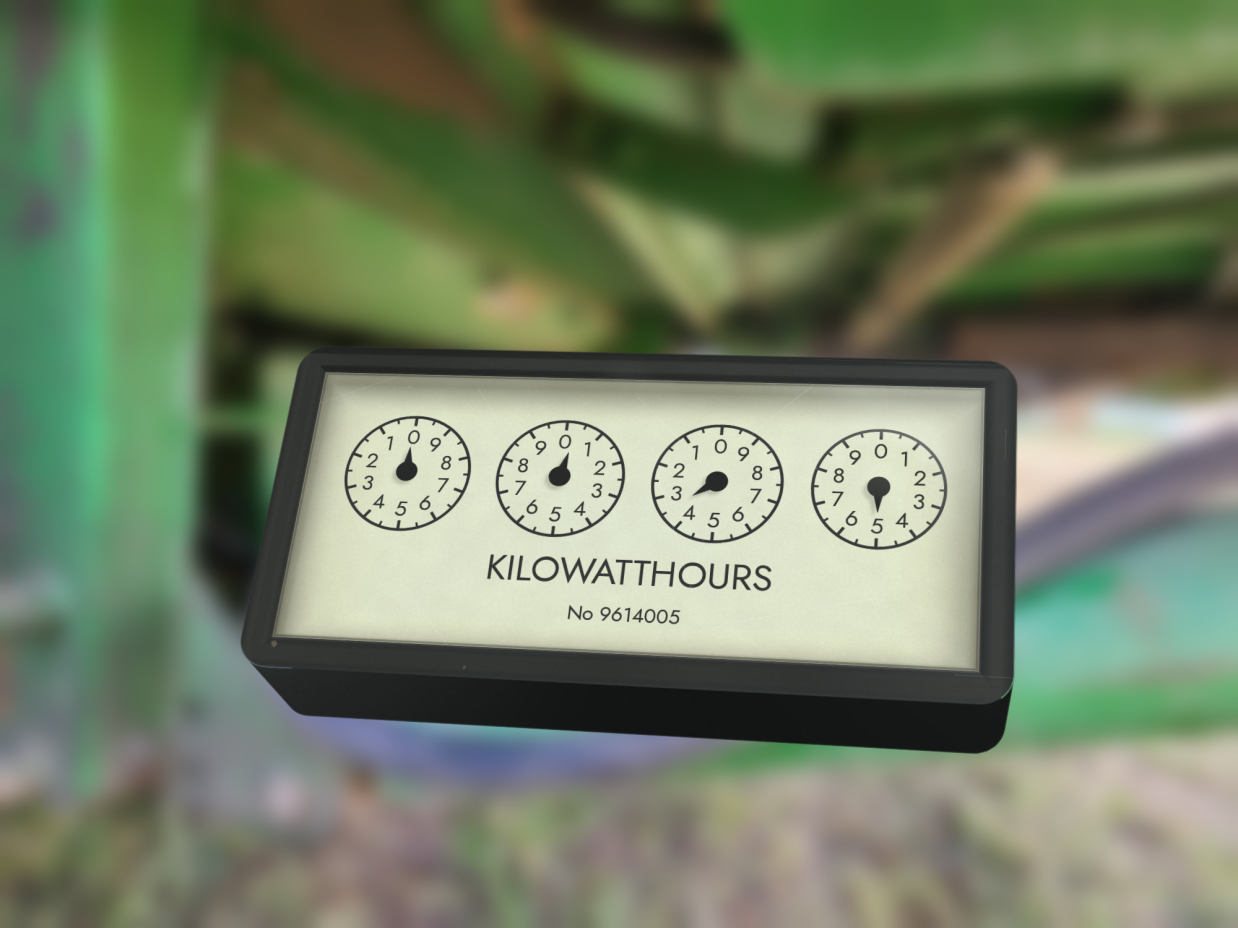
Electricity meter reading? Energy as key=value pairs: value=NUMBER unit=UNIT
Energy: value=35 unit=kWh
